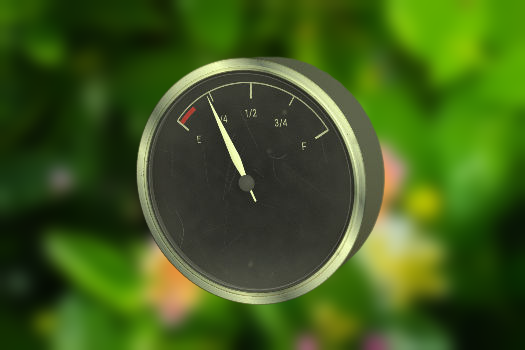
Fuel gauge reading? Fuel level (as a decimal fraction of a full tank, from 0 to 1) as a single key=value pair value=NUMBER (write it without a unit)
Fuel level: value=0.25
